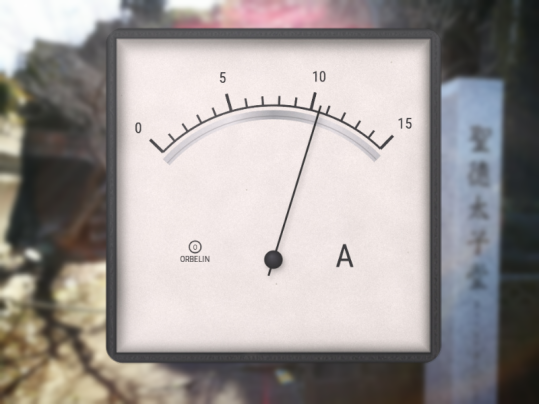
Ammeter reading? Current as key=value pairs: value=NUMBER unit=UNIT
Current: value=10.5 unit=A
